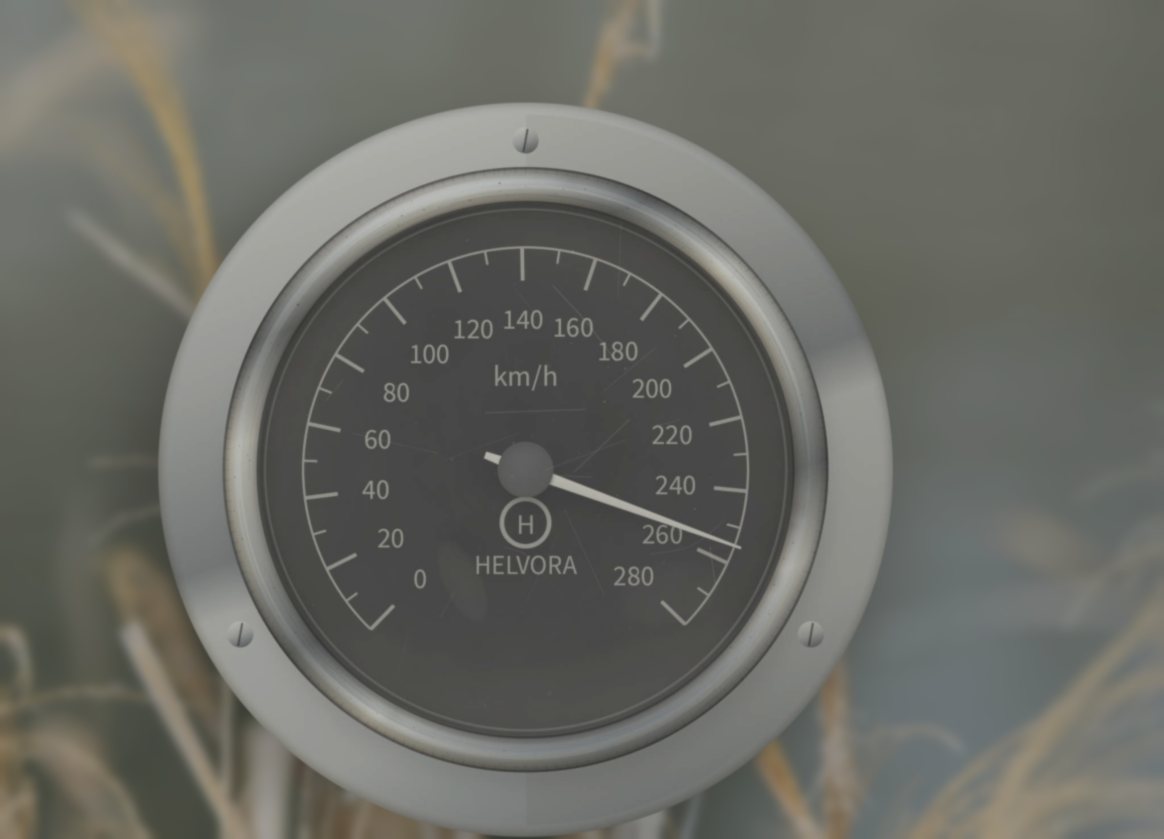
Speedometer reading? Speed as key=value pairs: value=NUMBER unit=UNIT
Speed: value=255 unit=km/h
